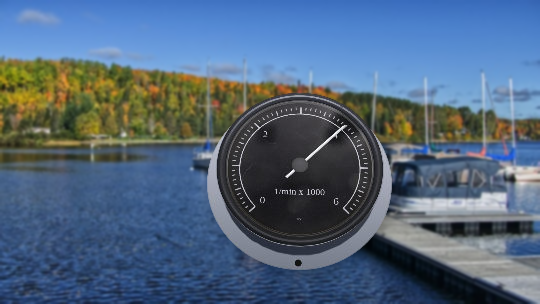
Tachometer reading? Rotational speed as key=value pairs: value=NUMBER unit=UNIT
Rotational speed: value=4000 unit=rpm
